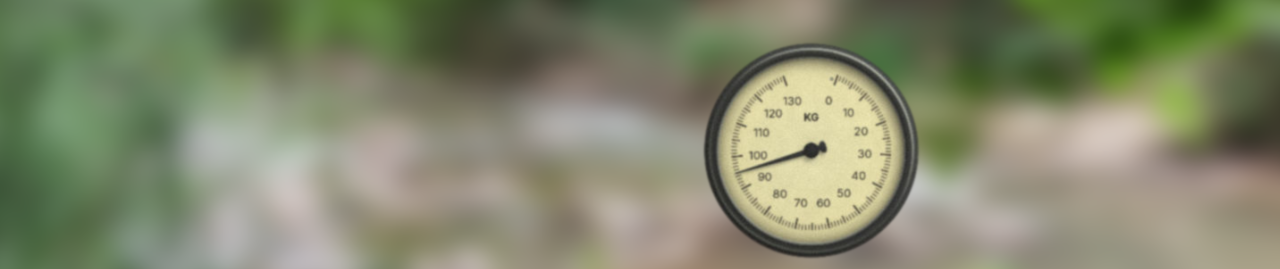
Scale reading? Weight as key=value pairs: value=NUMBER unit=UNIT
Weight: value=95 unit=kg
